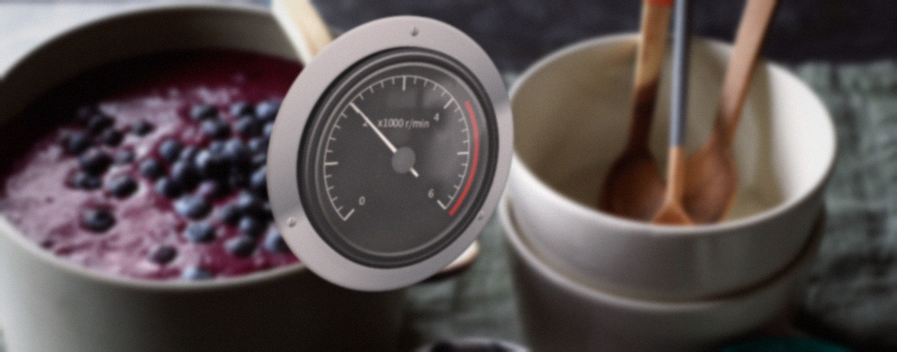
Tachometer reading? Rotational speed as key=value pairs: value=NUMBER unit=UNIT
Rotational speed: value=2000 unit=rpm
